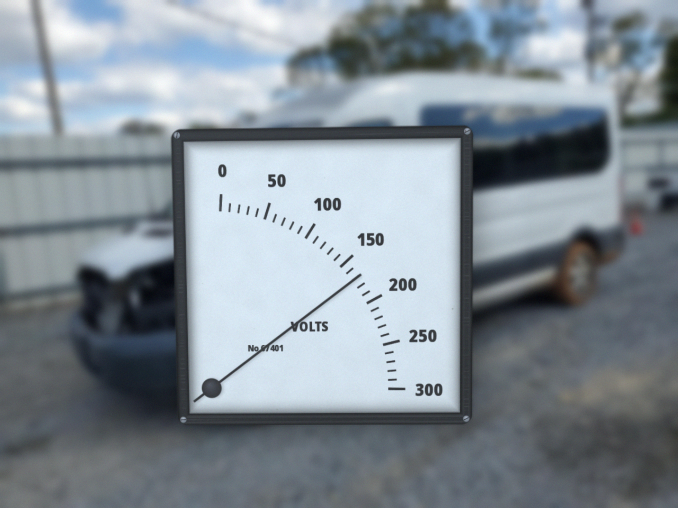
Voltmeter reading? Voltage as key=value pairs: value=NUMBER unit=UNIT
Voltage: value=170 unit=V
